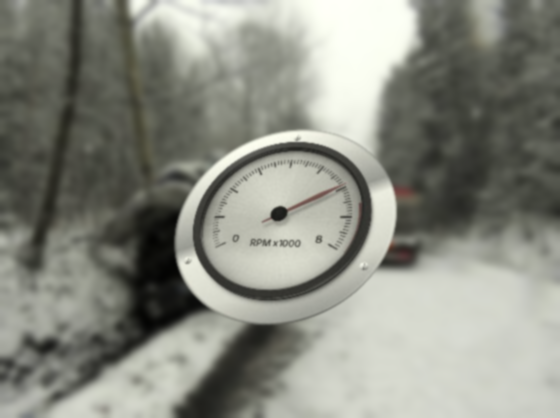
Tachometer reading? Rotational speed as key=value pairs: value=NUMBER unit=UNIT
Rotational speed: value=6000 unit=rpm
